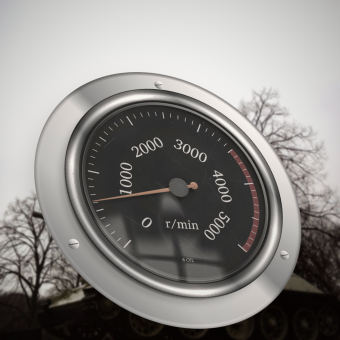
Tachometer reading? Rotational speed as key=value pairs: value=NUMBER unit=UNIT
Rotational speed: value=600 unit=rpm
